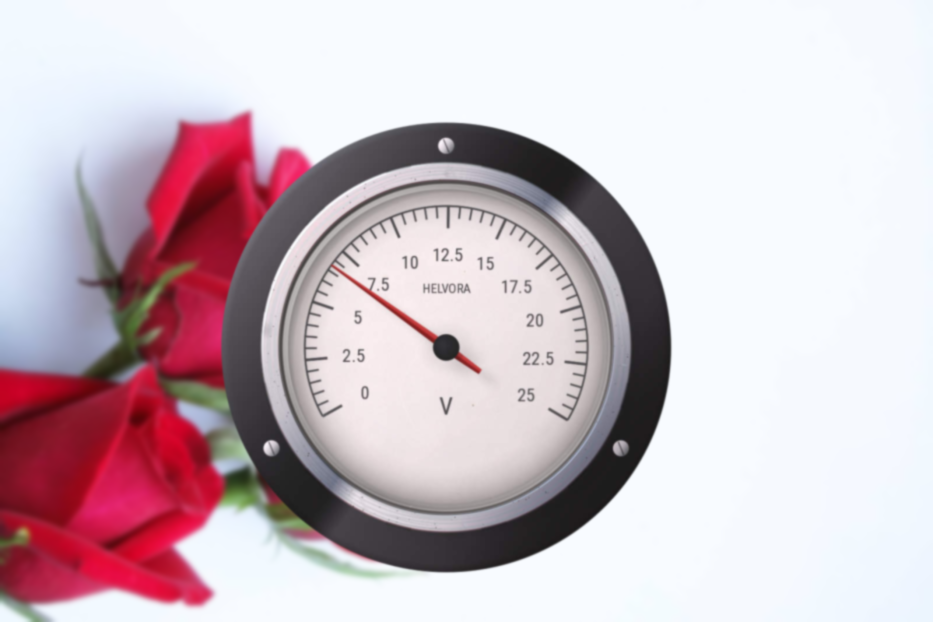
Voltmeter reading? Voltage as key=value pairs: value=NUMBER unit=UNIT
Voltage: value=6.75 unit=V
